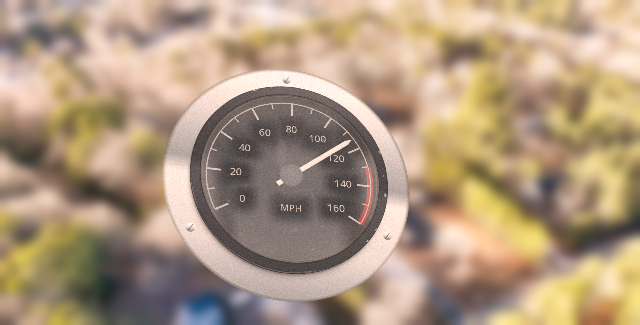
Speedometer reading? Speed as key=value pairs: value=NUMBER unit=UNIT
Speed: value=115 unit=mph
